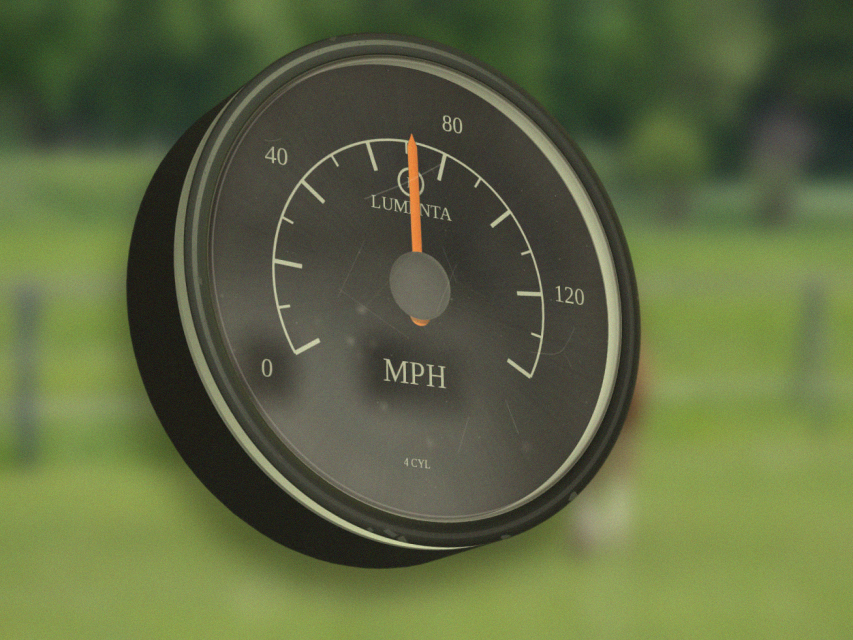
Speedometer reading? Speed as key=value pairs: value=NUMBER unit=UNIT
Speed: value=70 unit=mph
